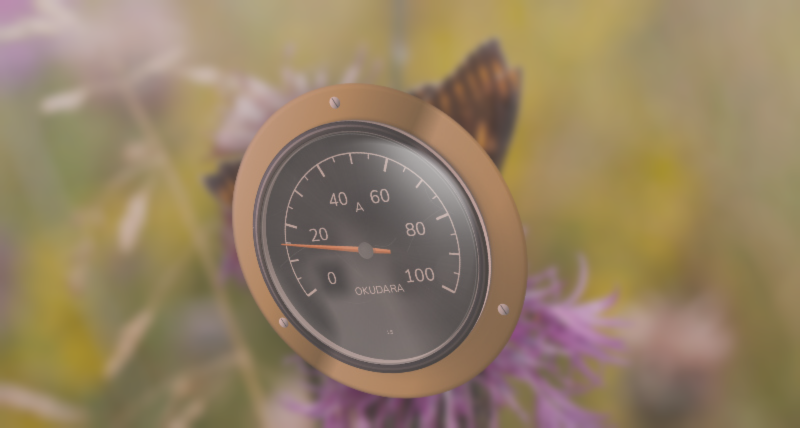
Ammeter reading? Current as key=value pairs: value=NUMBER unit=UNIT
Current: value=15 unit=A
